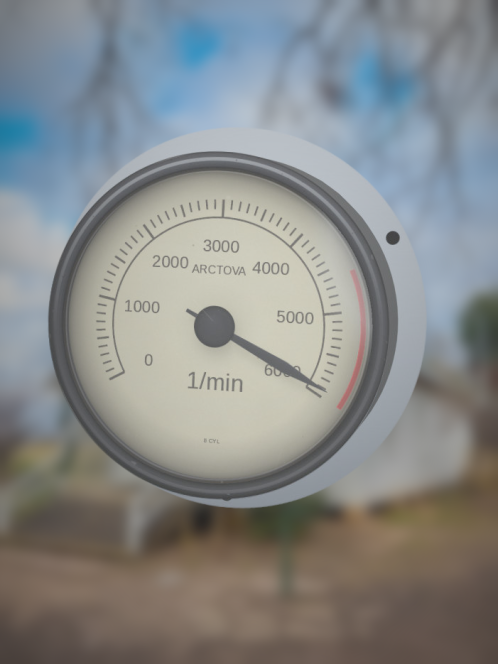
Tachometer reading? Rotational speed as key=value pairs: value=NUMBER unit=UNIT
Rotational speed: value=5900 unit=rpm
